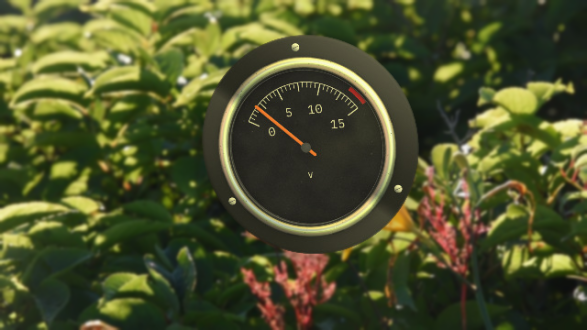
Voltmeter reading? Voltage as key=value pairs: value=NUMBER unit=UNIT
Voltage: value=2 unit=V
